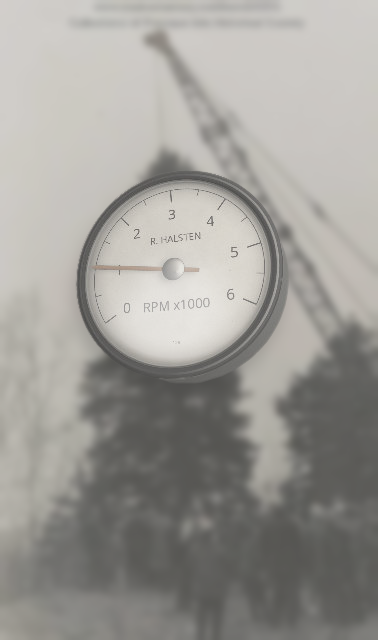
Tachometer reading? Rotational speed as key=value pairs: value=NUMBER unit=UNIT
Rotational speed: value=1000 unit=rpm
